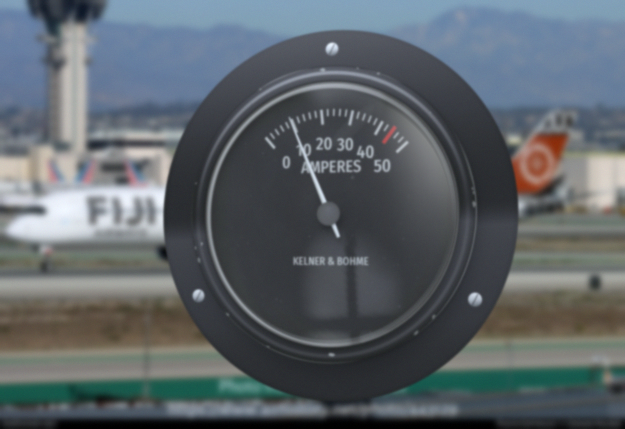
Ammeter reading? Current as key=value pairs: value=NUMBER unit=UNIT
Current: value=10 unit=A
